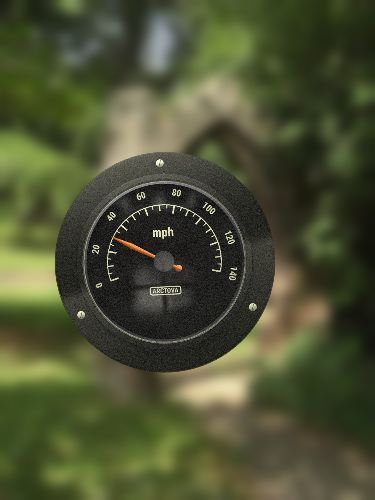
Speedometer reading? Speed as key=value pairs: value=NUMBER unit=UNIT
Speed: value=30 unit=mph
